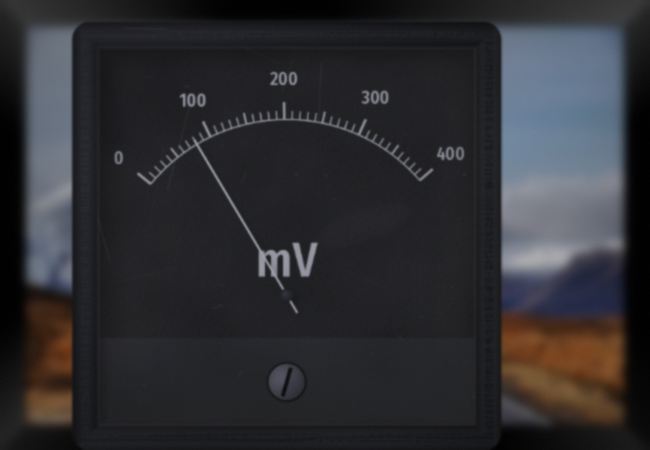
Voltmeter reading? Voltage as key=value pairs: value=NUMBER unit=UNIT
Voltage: value=80 unit=mV
